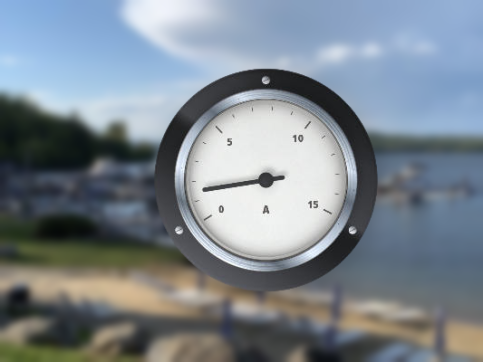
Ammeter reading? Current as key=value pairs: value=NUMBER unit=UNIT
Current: value=1.5 unit=A
